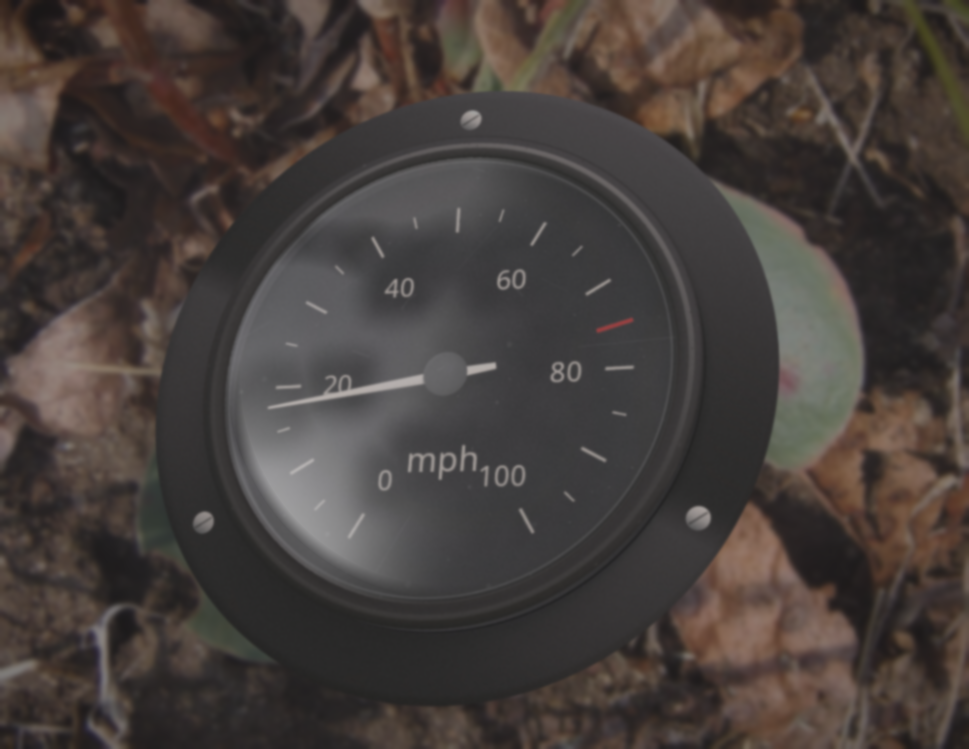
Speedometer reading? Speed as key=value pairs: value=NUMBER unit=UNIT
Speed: value=17.5 unit=mph
